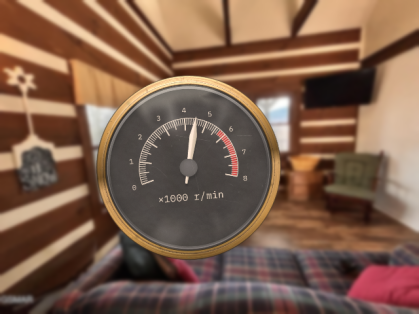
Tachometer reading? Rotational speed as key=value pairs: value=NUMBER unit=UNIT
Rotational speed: value=4500 unit=rpm
